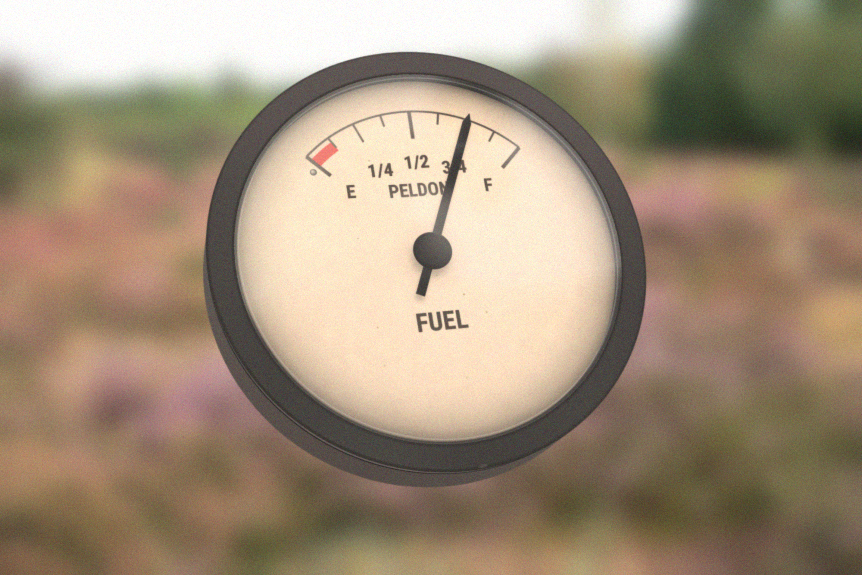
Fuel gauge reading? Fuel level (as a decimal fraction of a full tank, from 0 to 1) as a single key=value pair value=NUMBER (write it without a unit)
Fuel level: value=0.75
